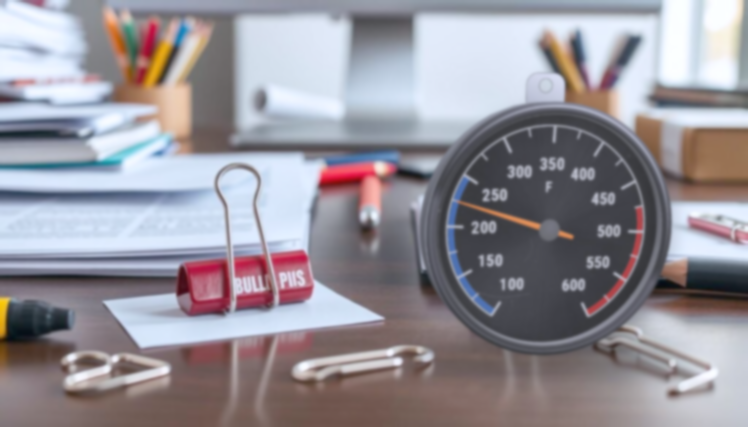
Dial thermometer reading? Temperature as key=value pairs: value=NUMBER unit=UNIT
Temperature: value=225 unit=°F
